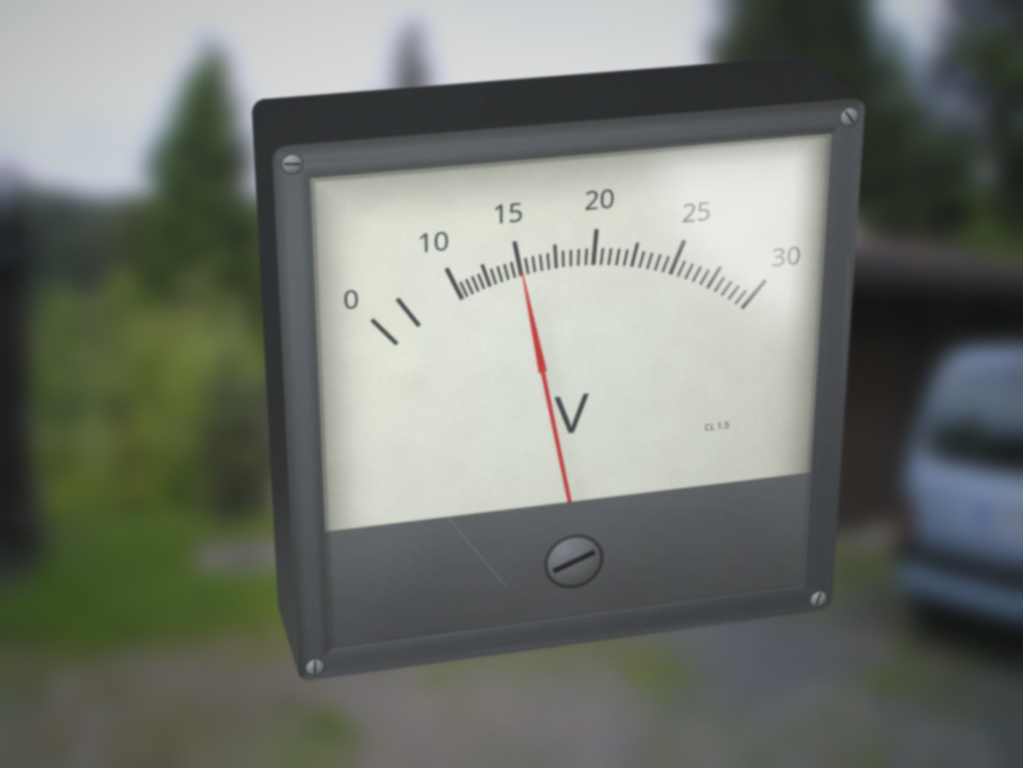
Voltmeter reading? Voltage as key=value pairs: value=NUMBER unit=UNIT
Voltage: value=15 unit=V
